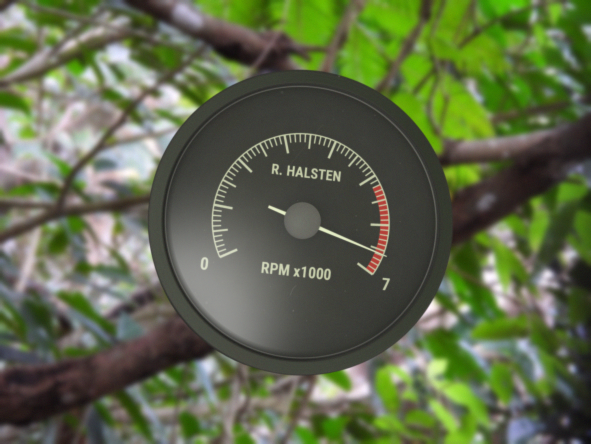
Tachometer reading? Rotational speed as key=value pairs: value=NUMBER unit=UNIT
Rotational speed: value=6600 unit=rpm
